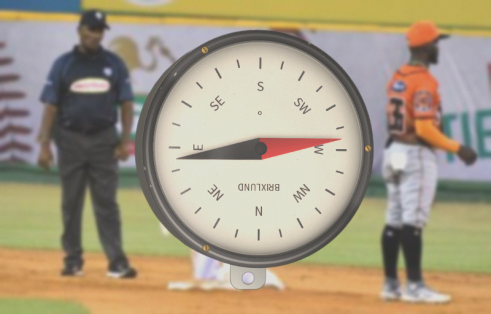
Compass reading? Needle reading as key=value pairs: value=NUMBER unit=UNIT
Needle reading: value=262.5 unit=°
